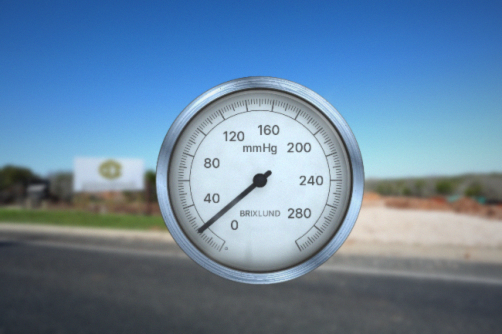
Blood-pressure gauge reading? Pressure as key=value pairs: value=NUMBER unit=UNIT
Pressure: value=20 unit=mmHg
